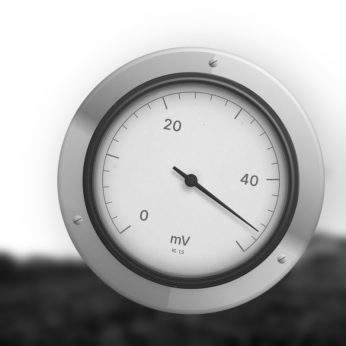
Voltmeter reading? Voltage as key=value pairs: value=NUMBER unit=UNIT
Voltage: value=47 unit=mV
